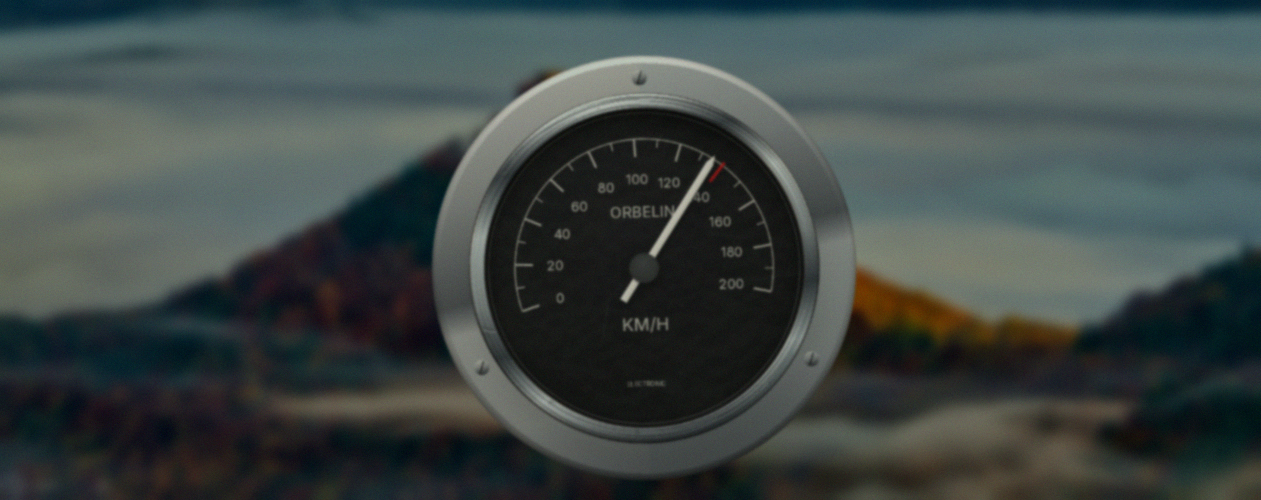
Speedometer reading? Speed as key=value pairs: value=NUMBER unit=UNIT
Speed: value=135 unit=km/h
